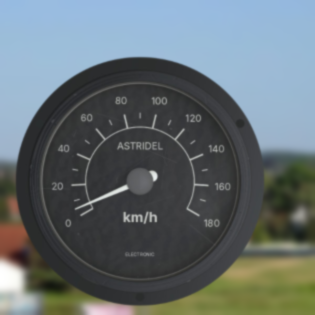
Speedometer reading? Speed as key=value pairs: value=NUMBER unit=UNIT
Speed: value=5 unit=km/h
